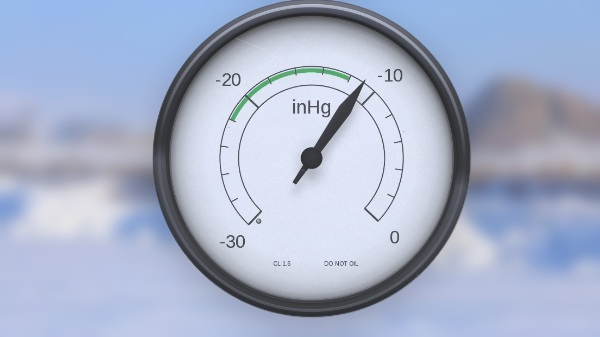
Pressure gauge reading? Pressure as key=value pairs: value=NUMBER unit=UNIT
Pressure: value=-11 unit=inHg
